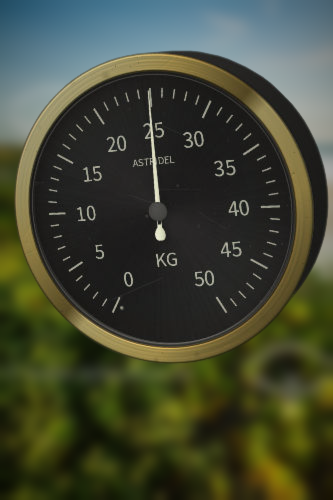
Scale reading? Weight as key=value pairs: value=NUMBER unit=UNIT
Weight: value=25 unit=kg
